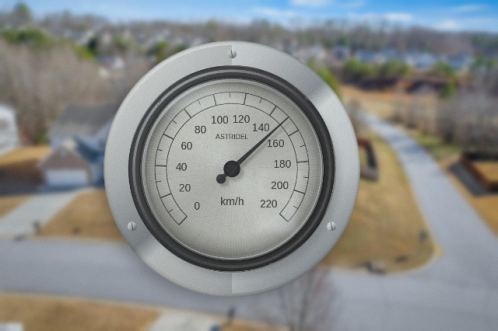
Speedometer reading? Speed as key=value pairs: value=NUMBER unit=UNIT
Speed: value=150 unit=km/h
